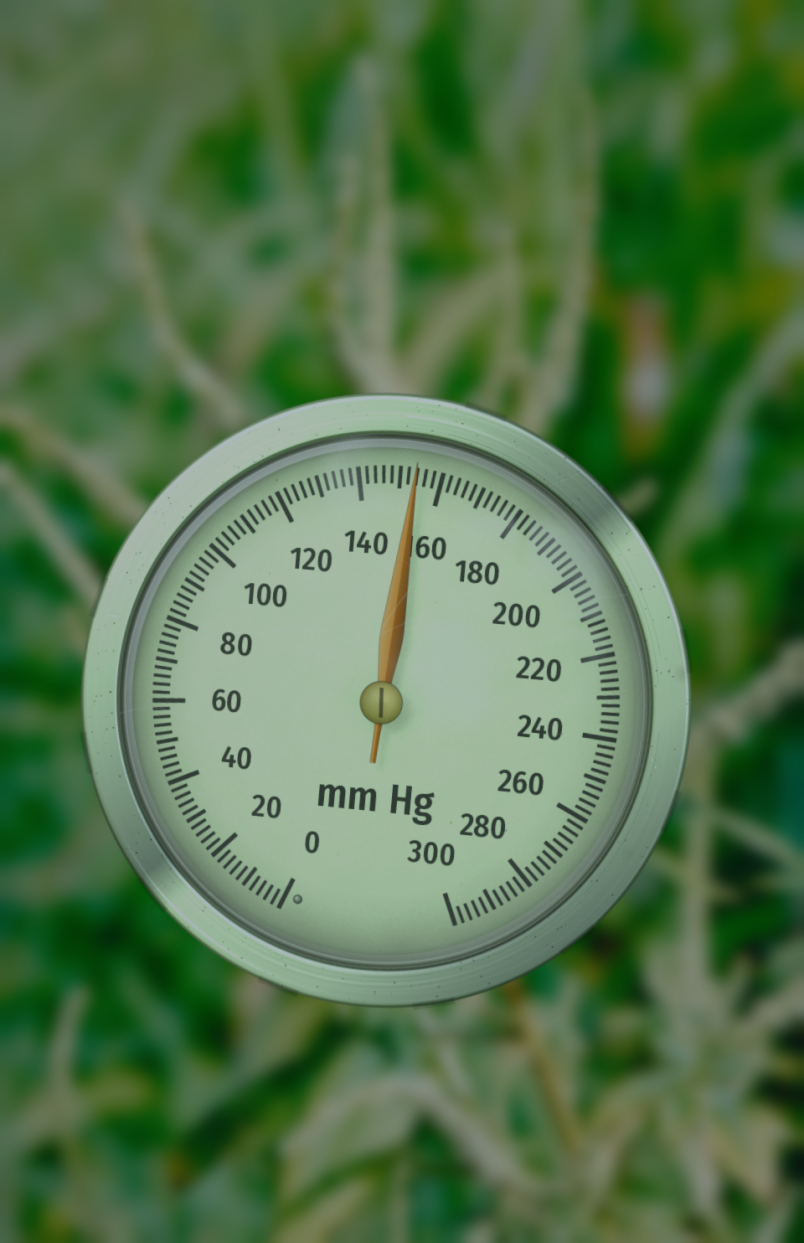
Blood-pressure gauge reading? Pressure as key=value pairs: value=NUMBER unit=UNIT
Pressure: value=154 unit=mmHg
